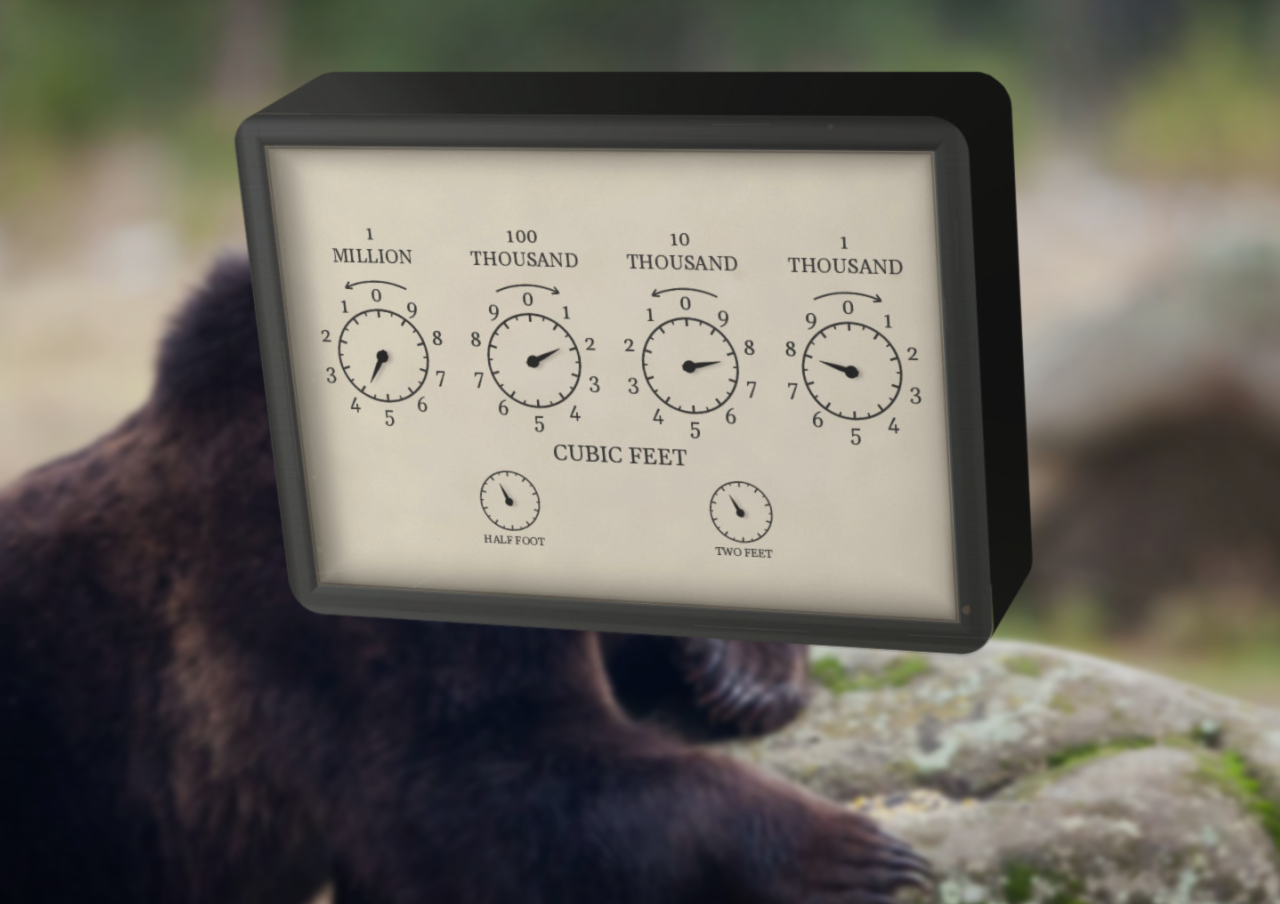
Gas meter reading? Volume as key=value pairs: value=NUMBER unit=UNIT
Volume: value=417800 unit=ft³
